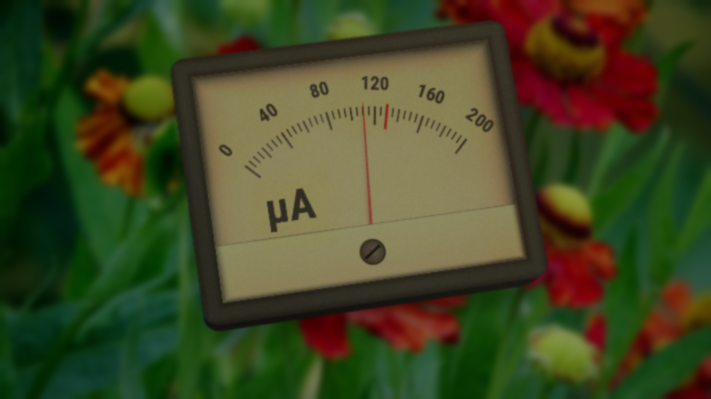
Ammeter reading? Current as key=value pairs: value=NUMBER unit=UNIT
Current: value=110 unit=µA
